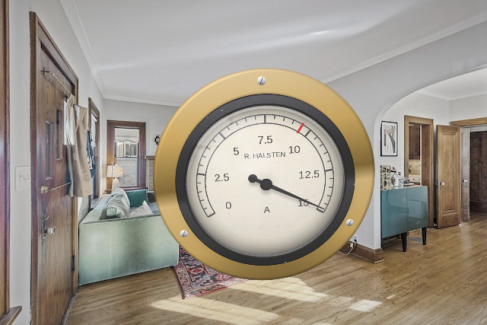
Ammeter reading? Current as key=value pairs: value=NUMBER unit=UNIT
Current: value=14.75 unit=A
